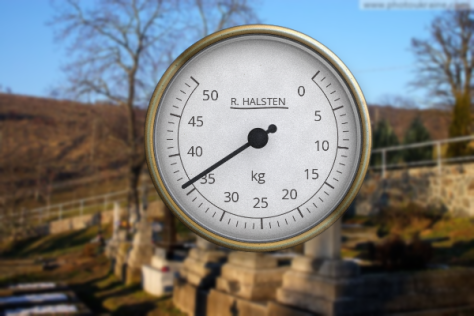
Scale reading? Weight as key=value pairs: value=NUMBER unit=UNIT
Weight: value=36 unit=kg
